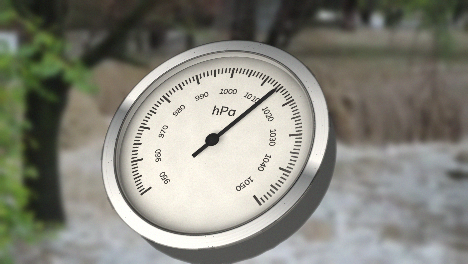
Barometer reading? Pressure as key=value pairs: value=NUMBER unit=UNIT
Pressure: value=1015 unit=hPa
